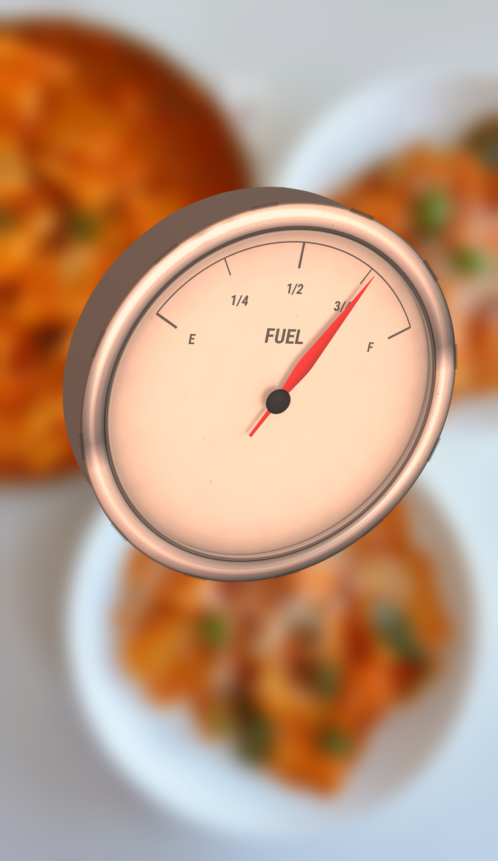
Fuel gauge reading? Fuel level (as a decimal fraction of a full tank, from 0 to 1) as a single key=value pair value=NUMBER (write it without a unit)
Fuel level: value=0.75
